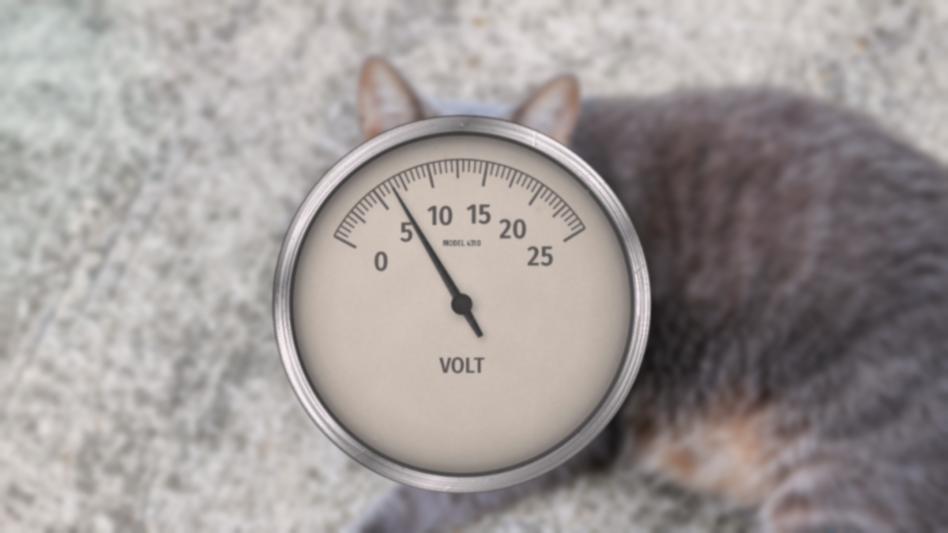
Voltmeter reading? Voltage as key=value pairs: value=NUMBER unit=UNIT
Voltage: value=6.5 unit=V
